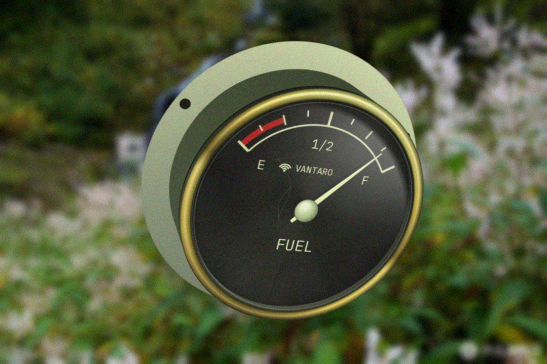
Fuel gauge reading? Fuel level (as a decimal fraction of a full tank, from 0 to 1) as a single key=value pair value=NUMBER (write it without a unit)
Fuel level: value=0.875
